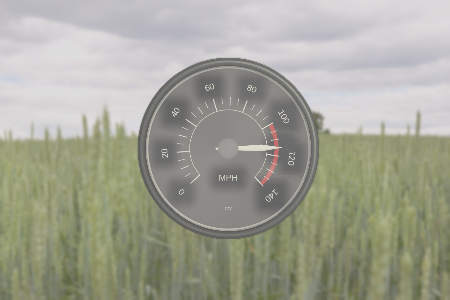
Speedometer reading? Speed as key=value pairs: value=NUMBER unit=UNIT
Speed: value=115 unit=mph
